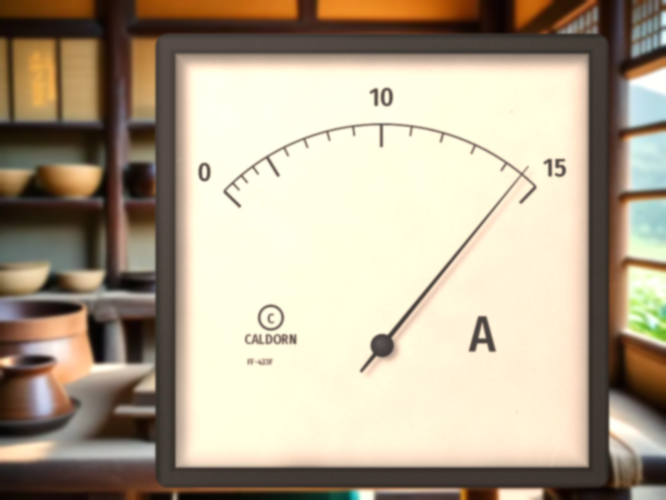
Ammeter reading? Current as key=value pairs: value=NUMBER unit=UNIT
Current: value=14.5 unit=A
